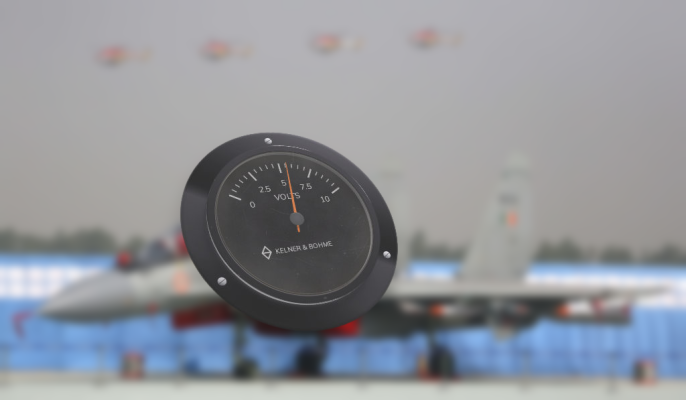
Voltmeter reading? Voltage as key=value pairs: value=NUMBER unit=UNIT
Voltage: value=5.5 unit=V
